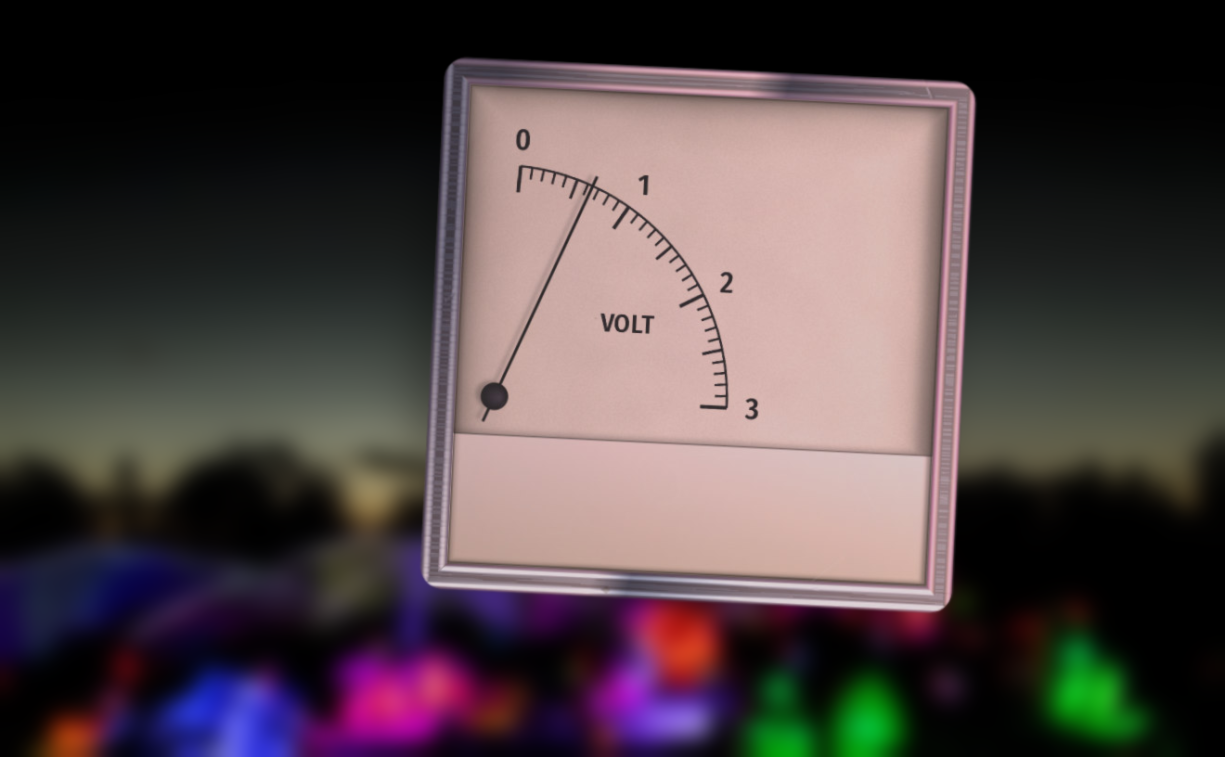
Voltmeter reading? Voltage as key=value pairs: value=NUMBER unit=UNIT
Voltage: value=0.65 unit=V
